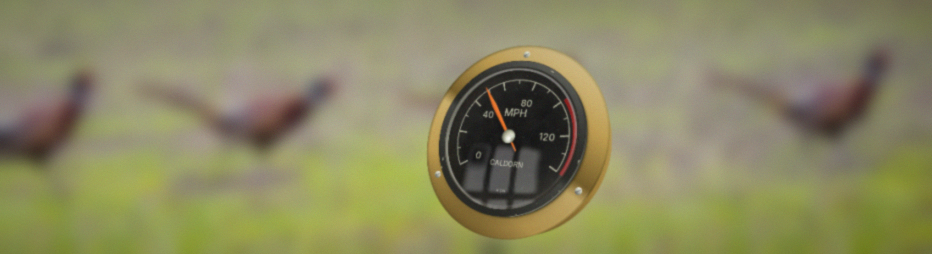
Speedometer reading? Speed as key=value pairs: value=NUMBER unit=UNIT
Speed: value=50 unit=mph
